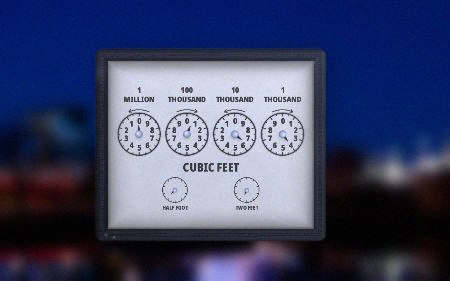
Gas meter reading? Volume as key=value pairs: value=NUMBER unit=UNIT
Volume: value=6400 unit=ft³
